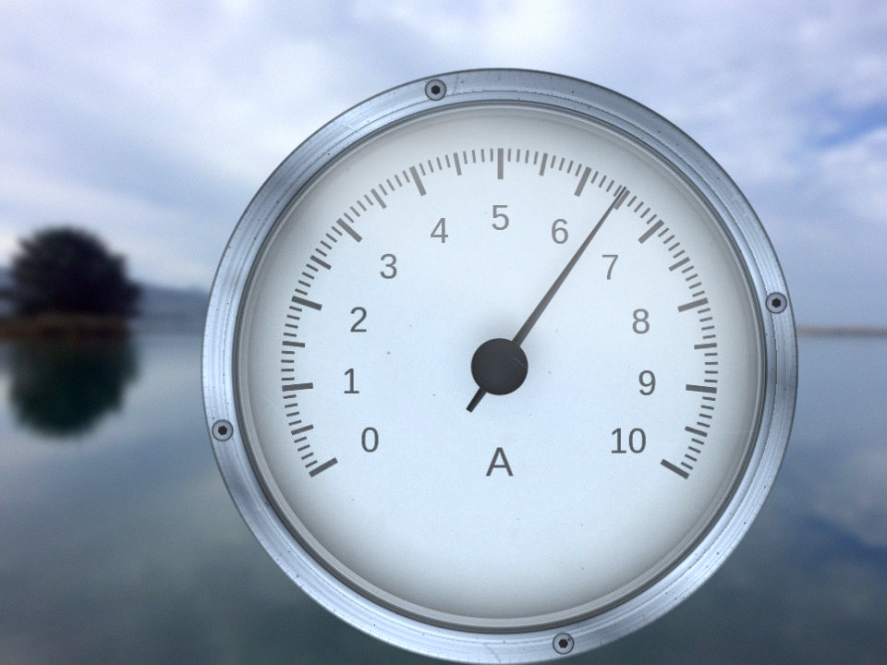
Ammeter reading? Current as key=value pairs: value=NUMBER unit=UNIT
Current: value=6.45 unit=A
